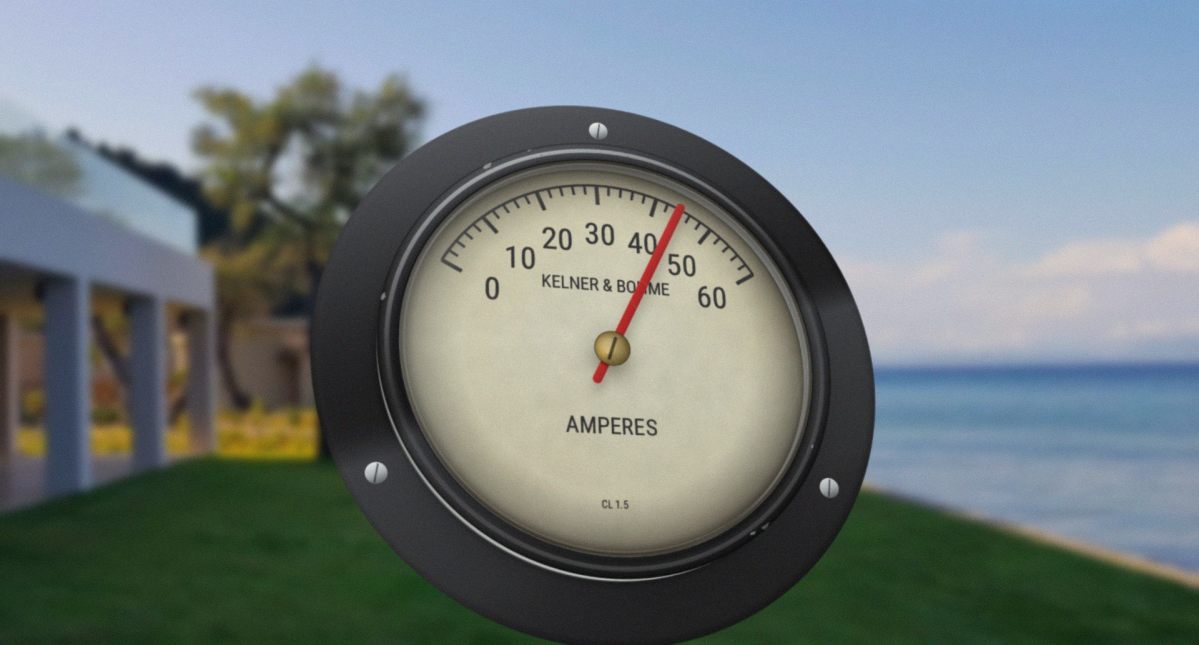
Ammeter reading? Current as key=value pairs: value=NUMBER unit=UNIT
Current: value=44 unit=A
